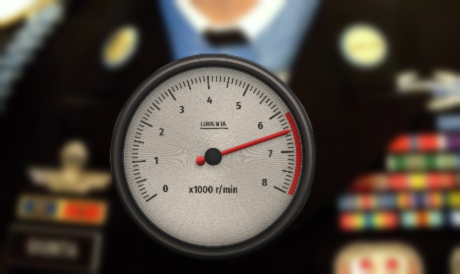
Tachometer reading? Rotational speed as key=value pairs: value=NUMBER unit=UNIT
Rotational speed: value=6500 unit=rpm
